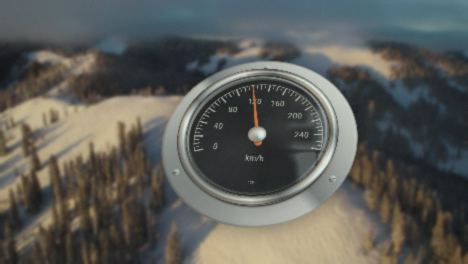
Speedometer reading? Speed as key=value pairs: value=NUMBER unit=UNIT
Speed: value=120 unit=km/h
